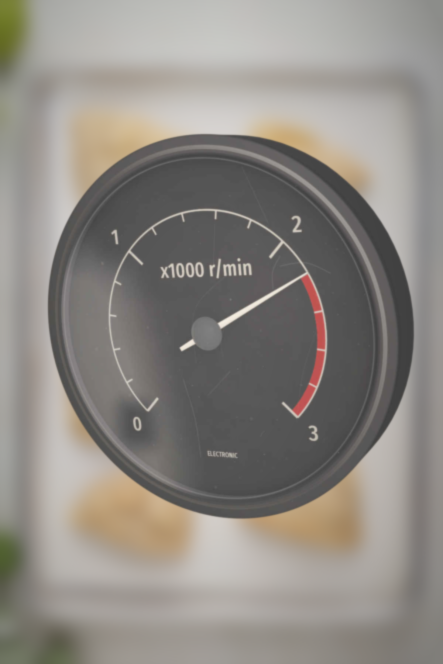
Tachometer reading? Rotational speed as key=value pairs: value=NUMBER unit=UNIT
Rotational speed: value=2200 unit=rpm
